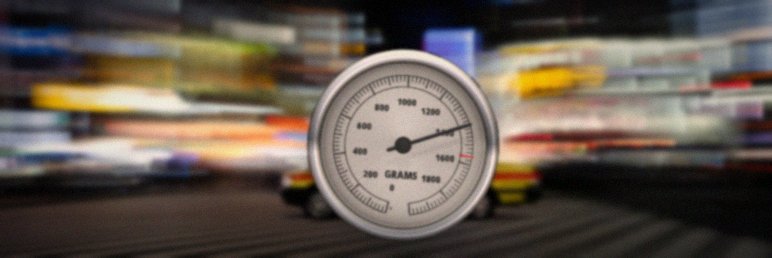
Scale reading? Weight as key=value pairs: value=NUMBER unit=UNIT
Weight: value=1400 unit=g
